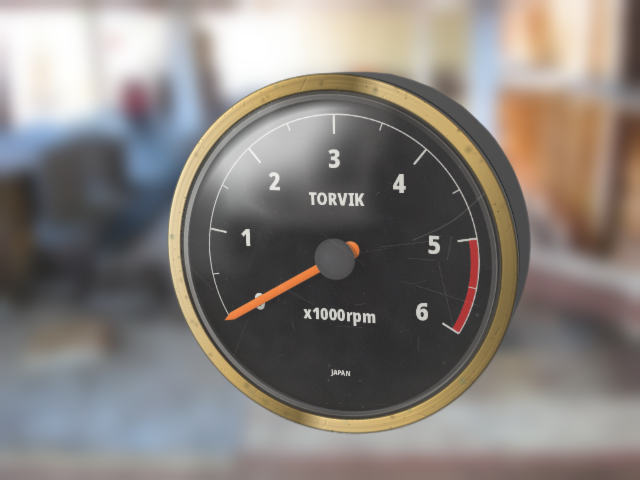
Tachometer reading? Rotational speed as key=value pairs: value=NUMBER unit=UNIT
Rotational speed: value=0 unit=rpm
